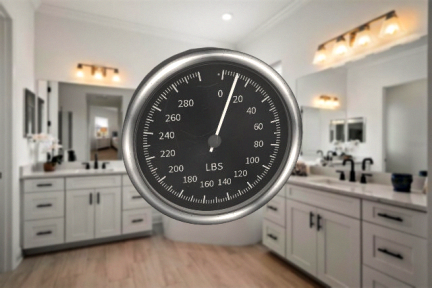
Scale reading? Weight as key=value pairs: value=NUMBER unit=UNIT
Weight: value=10 unit=lb
